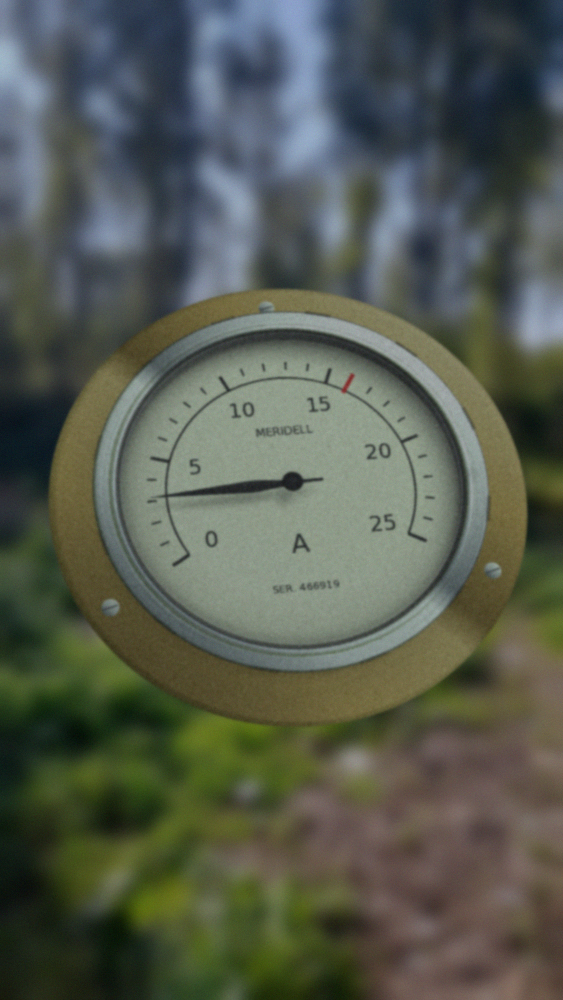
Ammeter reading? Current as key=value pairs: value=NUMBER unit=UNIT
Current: value=3 unit=A
